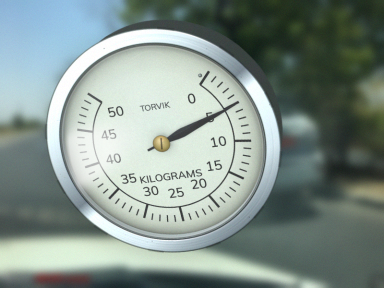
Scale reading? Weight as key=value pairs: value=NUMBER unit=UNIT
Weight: value=5 unit=kg
